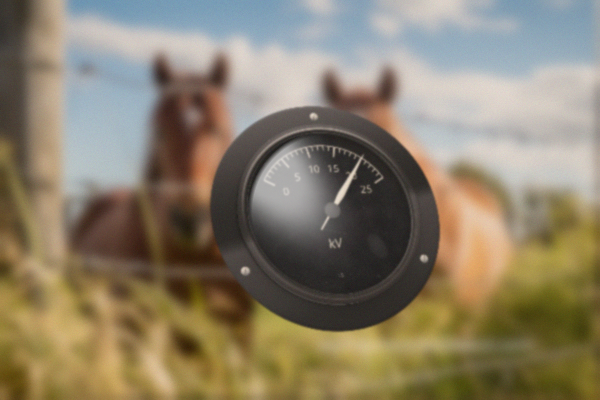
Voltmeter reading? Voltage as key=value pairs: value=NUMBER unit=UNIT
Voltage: value=20 unit=kV
